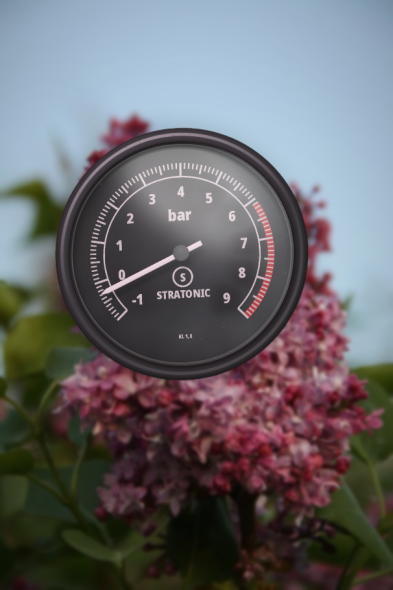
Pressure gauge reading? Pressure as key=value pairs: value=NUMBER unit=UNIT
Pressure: value=-0.3 unit=bar
